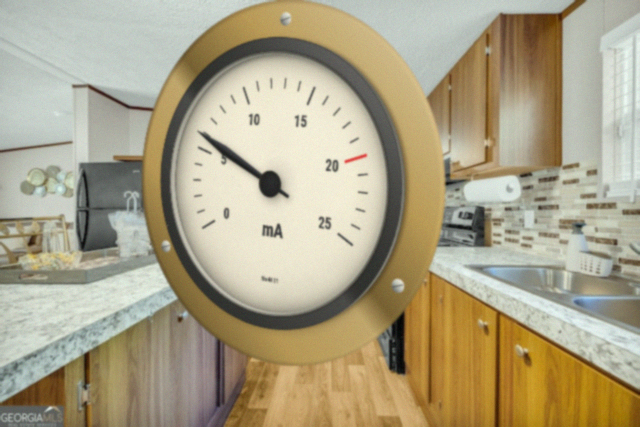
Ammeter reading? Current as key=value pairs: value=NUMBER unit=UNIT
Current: value=6 unit=mA
